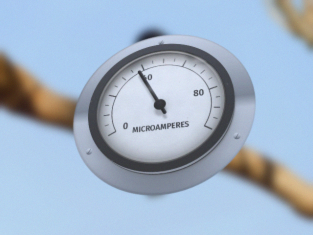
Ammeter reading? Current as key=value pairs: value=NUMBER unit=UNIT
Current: value=37.5 unit=µA
